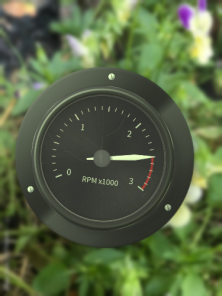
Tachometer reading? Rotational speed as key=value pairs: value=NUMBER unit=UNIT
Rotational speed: value=2500 unit=rpm
